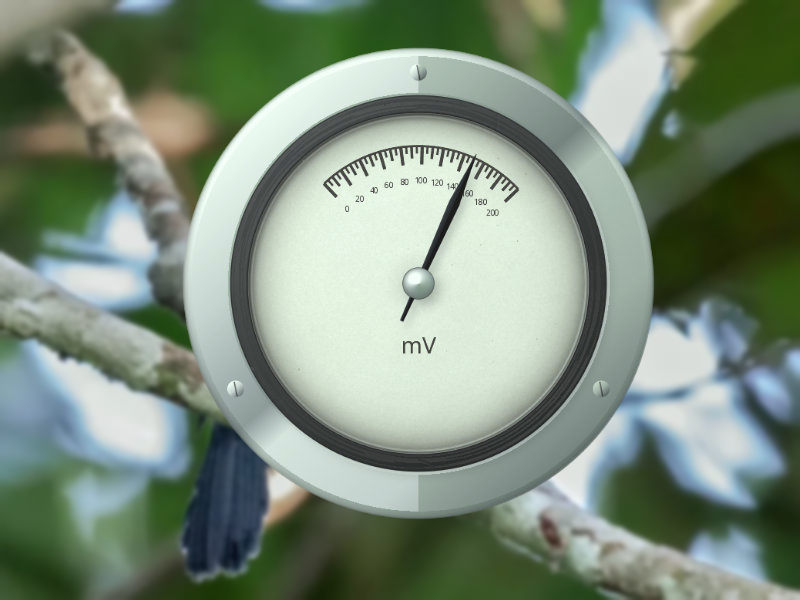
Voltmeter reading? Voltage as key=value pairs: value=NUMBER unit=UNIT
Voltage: value=150 unit=mV
